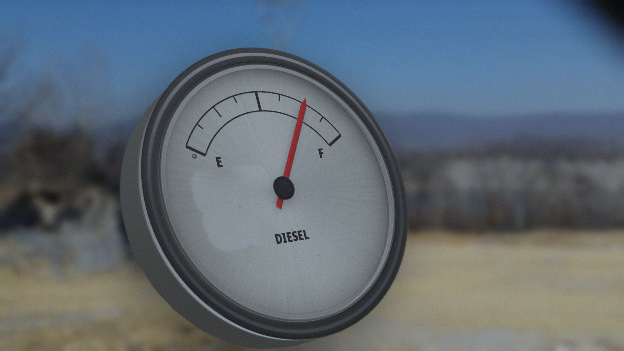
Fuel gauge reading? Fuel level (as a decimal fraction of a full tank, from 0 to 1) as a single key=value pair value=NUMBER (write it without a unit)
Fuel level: value=0.75
